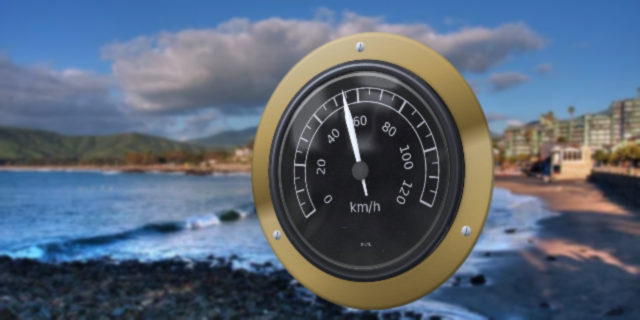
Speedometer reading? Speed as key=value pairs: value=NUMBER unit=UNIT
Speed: value=55 unit=km/h
